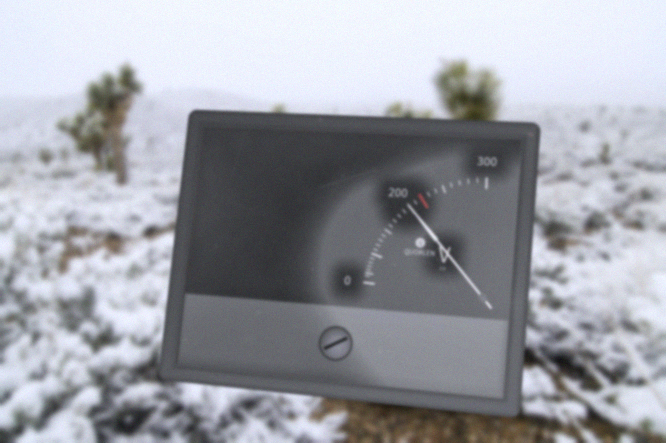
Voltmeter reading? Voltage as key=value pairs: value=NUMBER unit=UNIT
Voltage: value=200 unit=V
